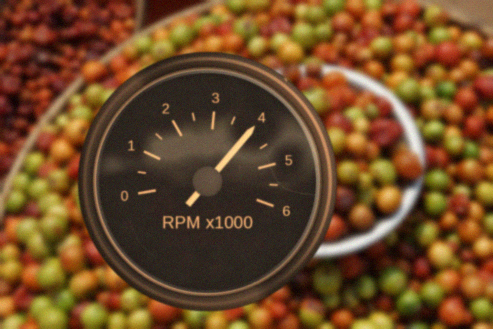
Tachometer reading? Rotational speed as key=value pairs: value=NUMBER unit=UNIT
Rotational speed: value=4000 unit=rpm
